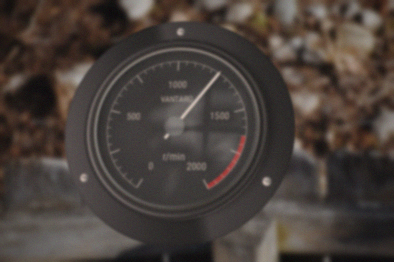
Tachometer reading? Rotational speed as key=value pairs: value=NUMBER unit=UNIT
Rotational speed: value=1250 unit=rpm
